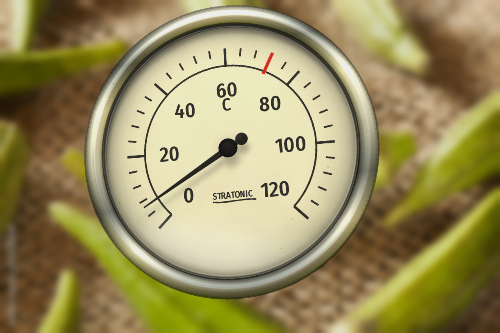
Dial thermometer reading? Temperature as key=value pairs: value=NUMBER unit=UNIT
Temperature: value=6 unit=°C
